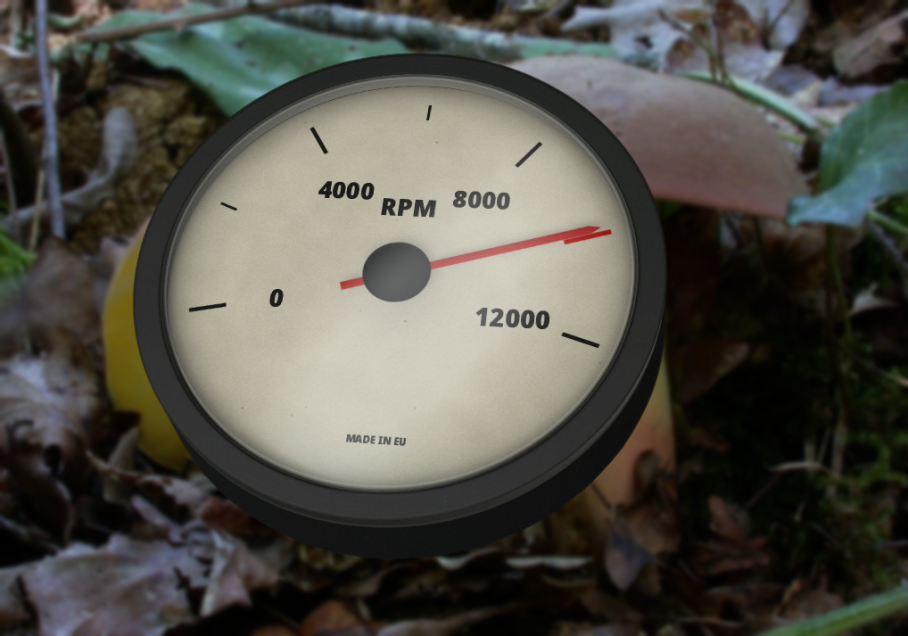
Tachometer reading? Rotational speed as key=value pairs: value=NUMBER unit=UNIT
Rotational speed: value=10000 unit=rpm
